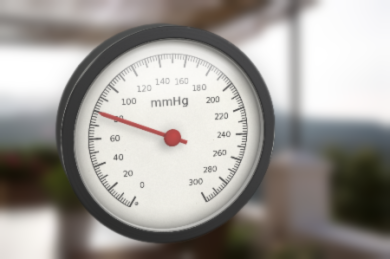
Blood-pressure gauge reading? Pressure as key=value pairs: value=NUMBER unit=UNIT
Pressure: value=80 unit=mmHg
